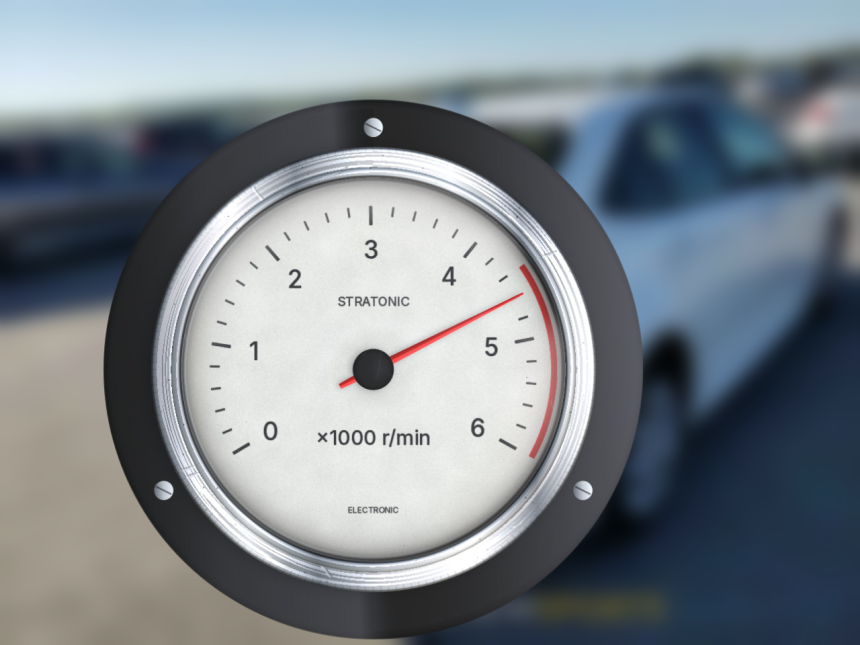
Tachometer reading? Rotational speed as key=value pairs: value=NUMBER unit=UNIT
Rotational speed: value=4600 unit=rpm
